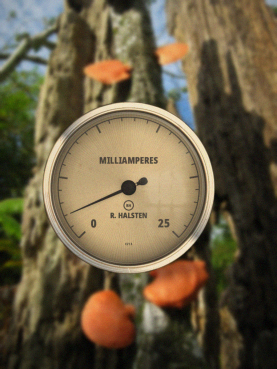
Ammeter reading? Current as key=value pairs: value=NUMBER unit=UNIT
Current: value=2 unit=mA
